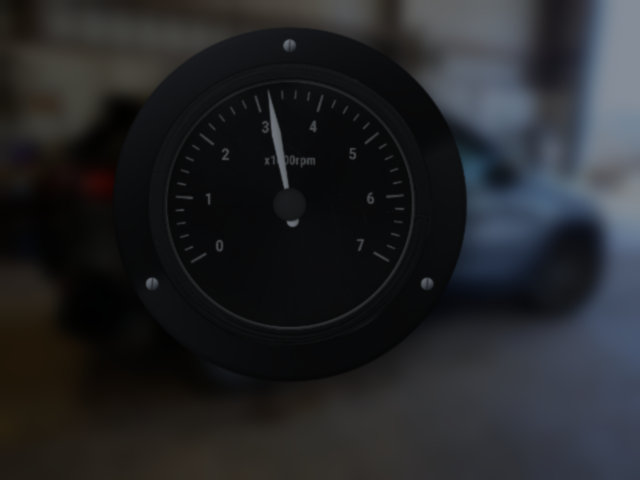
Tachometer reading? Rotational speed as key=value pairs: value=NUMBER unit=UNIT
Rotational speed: value=3200 unit=rpm
